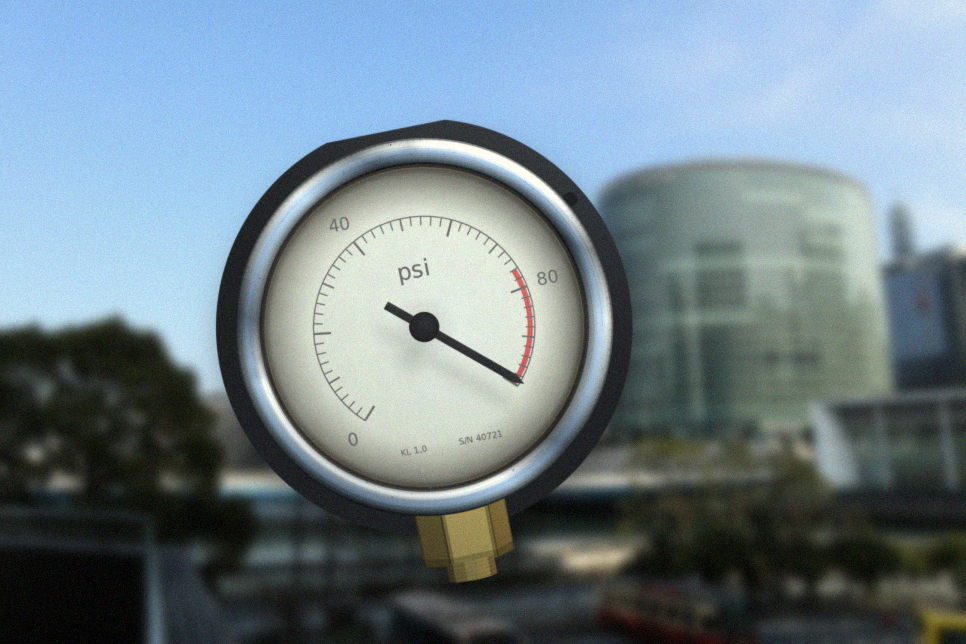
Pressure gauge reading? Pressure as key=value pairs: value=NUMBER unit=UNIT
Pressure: value=99 unit=psi
